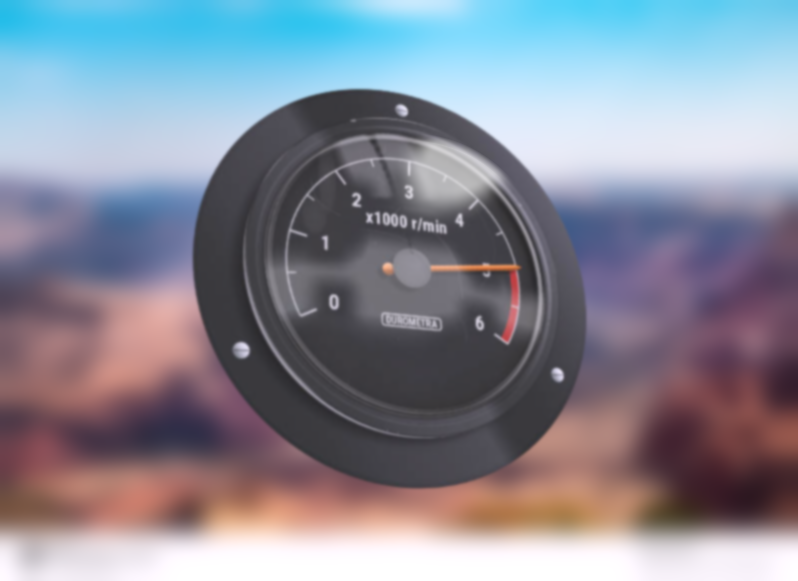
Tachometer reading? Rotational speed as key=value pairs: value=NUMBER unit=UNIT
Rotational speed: value=5000 unit=rpm
